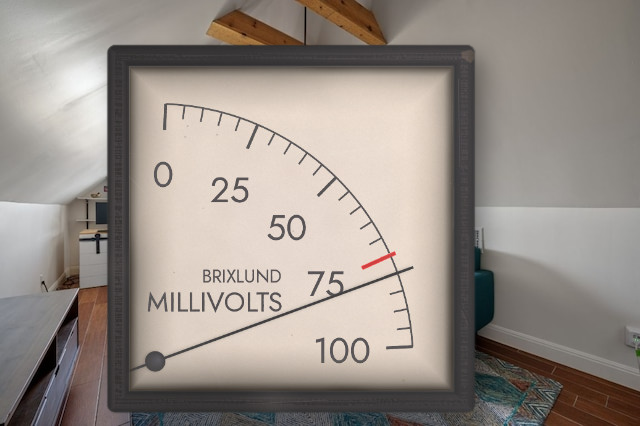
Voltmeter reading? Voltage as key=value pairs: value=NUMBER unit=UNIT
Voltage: value=80 unit=mV
